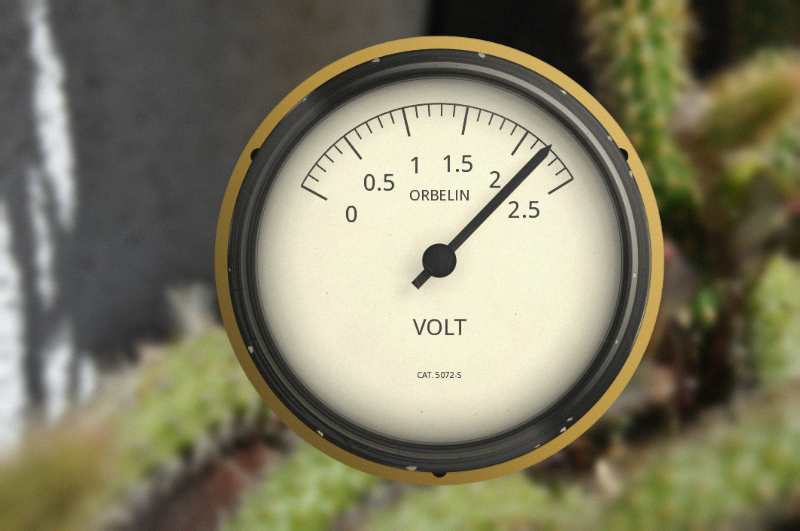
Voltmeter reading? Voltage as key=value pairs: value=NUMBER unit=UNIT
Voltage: value=2.2 unit=V
